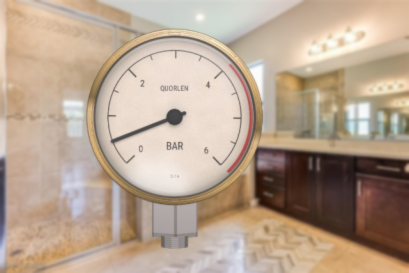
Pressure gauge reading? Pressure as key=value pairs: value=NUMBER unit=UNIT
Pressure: value=0.5 unit=bar
